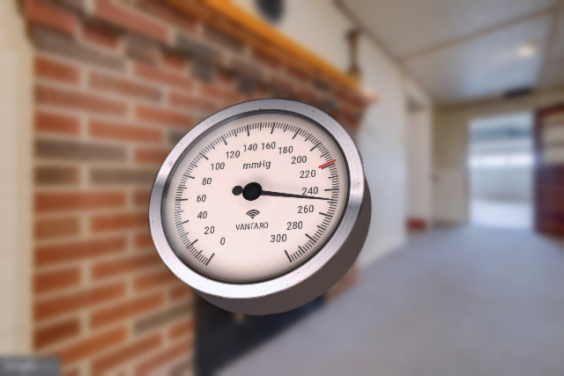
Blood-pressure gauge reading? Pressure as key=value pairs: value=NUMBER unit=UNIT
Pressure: value=250 unit=mmHg
